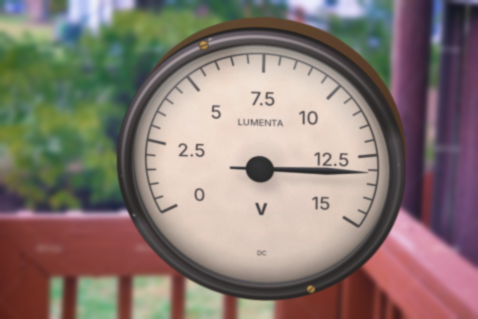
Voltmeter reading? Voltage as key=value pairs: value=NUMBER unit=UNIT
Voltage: value=13 unit=V
